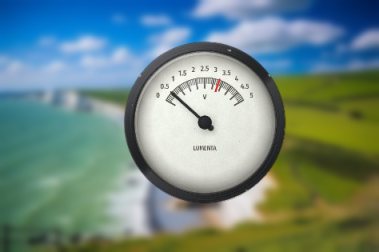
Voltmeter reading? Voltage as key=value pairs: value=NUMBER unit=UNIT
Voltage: value=0.5 unit=V
